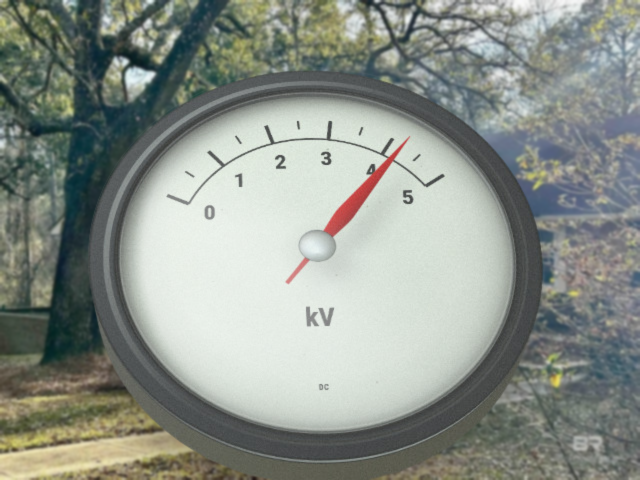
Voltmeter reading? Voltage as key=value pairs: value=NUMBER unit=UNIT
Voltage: value=4.25 unit=kV
